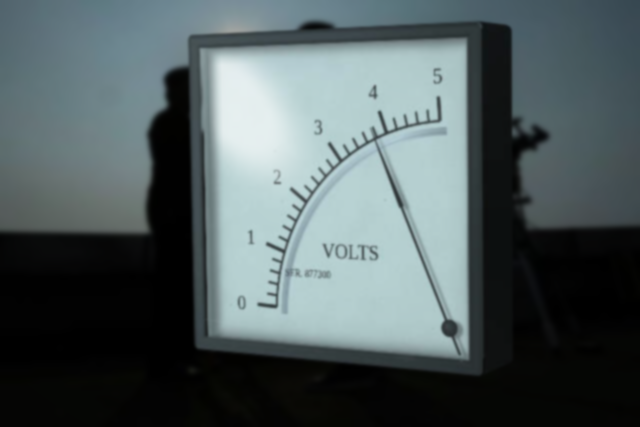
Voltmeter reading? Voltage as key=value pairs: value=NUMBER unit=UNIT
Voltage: value=3.8 unit=V
